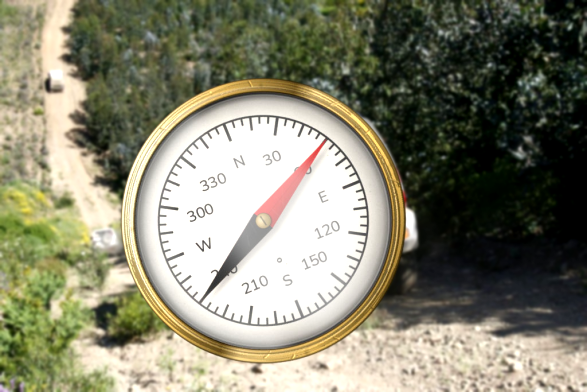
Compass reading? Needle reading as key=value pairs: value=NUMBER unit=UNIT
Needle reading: value=60 unit=°
